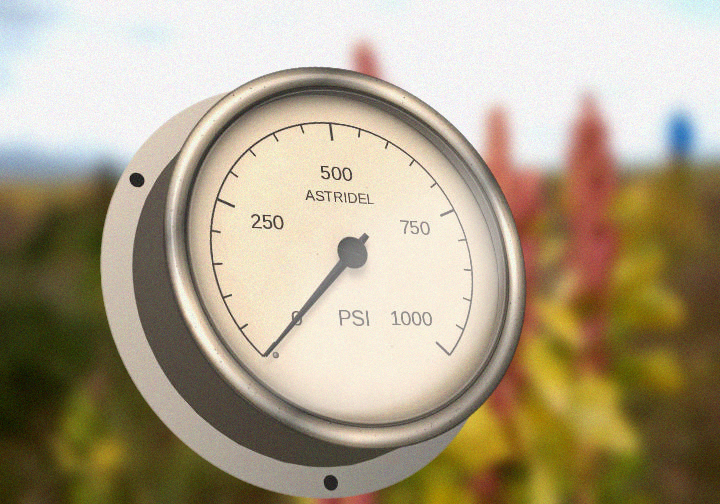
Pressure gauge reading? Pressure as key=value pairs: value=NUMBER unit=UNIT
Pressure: value=0 unit=psi
